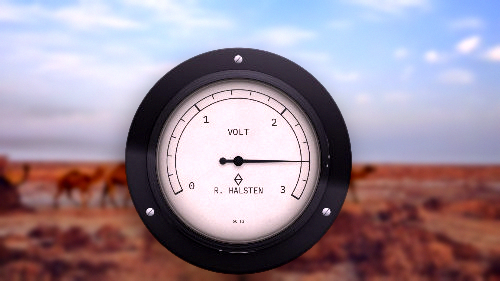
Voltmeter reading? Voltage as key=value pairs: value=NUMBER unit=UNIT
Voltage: value=2.6 unit=V
